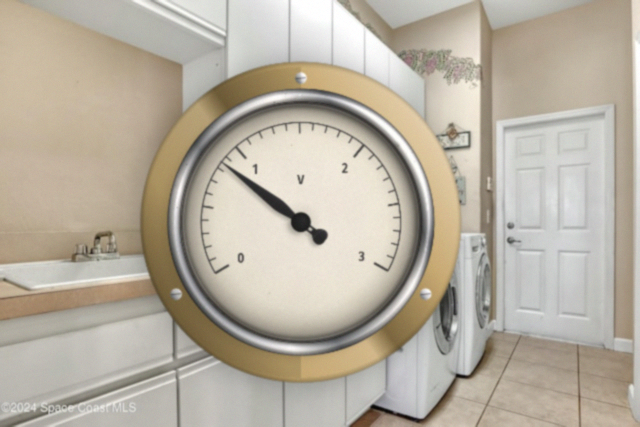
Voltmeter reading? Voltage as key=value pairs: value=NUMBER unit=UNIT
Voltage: value=0.85 unit=V
